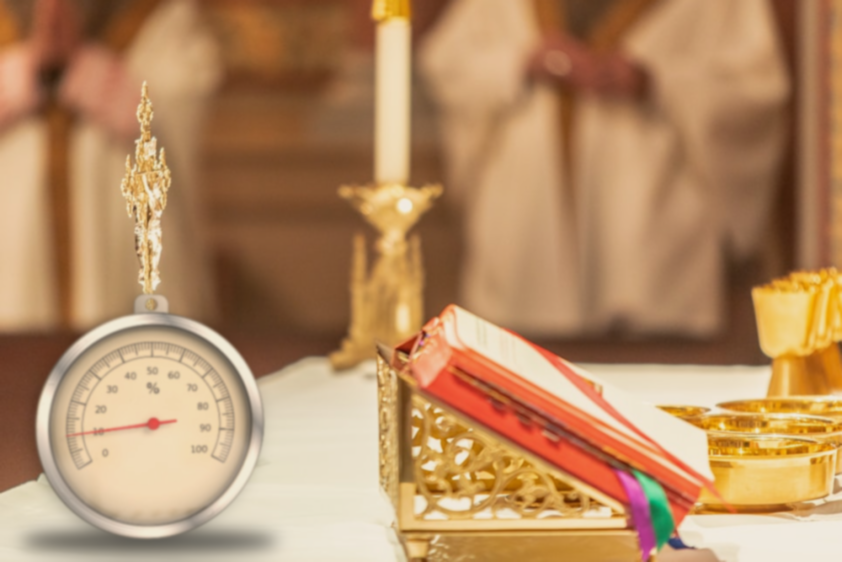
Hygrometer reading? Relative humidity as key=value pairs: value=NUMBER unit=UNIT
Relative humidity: value=10 unit=%
